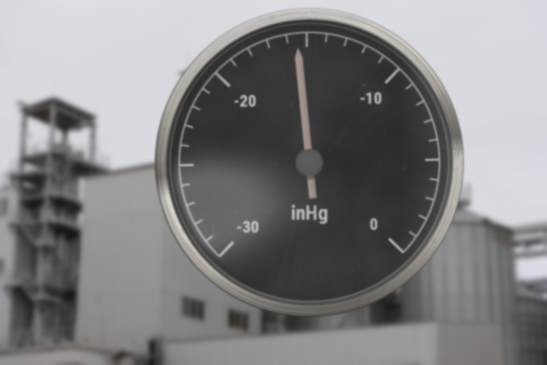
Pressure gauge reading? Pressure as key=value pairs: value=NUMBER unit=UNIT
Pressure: value=-15.5 unit=inHg
